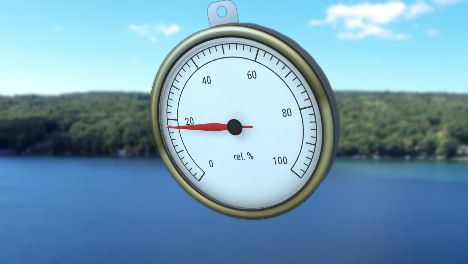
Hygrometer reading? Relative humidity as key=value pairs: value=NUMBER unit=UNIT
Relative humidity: value=18 unit=%
